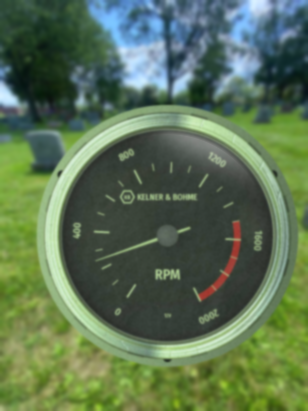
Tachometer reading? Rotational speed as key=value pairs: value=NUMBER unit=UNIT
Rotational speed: value=250 unit=rpm
